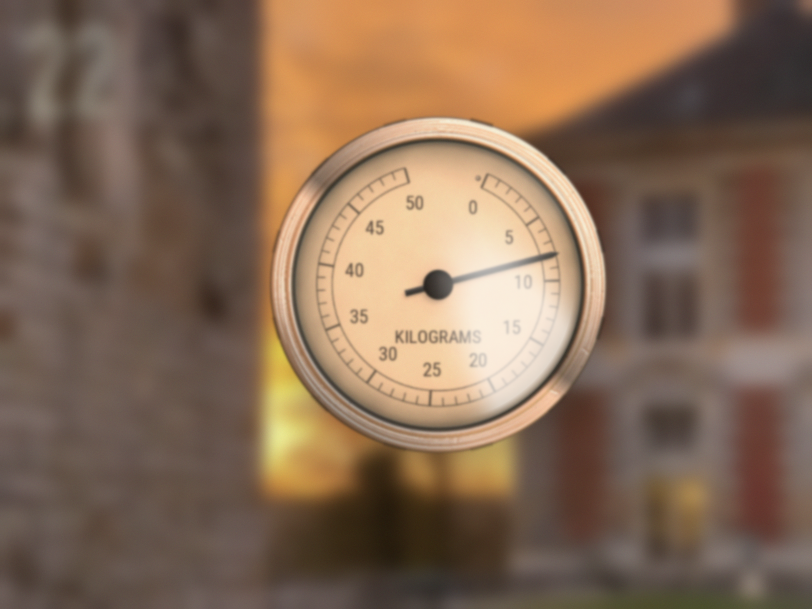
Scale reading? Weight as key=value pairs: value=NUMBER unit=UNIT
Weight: value=8 unit=kg
